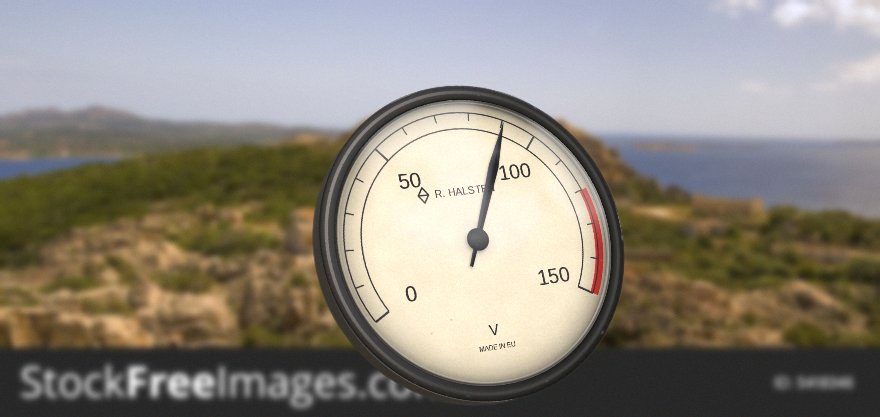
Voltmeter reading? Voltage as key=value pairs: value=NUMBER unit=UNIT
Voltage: value=90 unit=V
